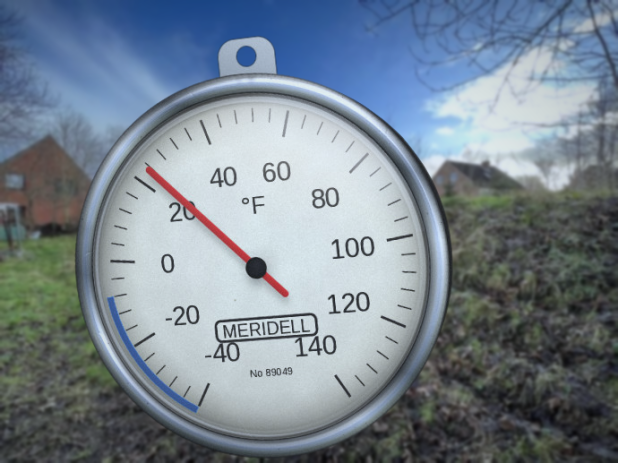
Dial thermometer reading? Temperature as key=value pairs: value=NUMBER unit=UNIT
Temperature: value=24 unit=°F
